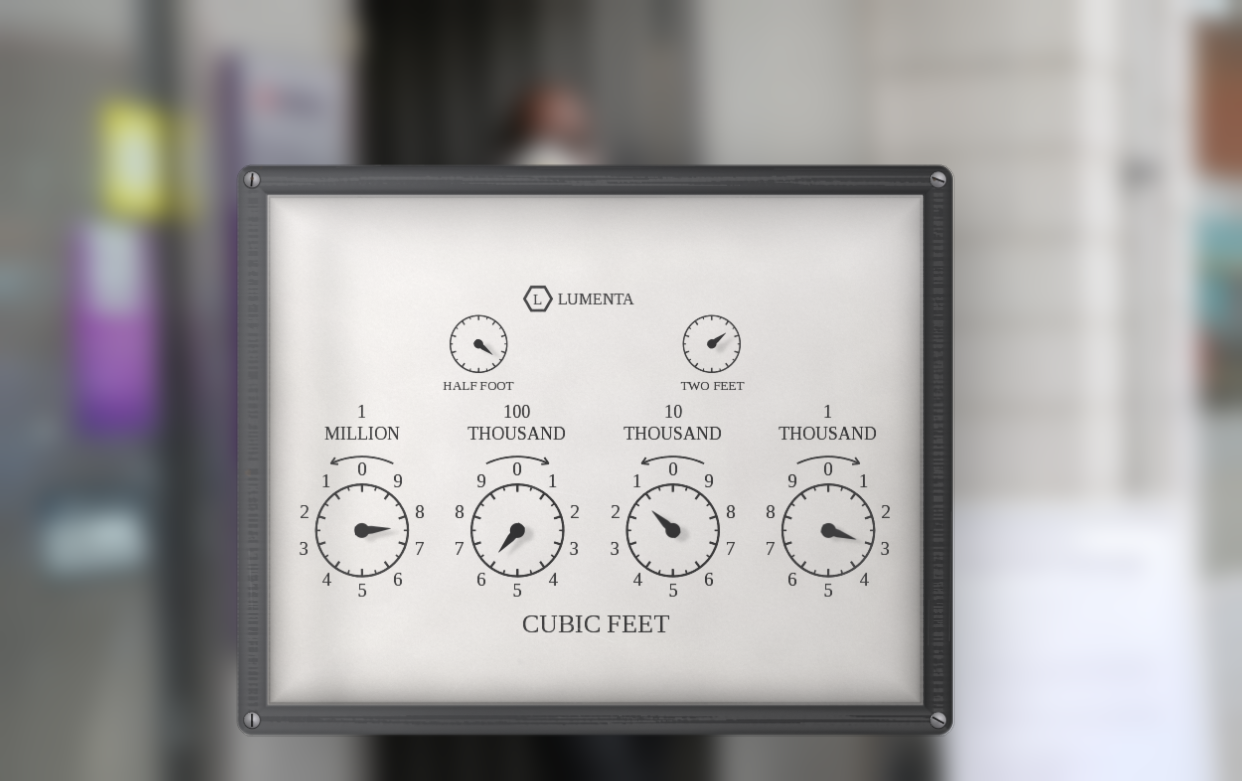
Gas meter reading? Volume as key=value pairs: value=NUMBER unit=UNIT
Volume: value=761300 unit=ft³
